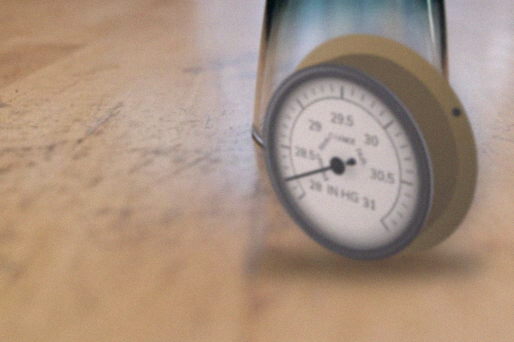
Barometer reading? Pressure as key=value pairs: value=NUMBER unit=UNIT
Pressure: value=28.2 unit=inHg
